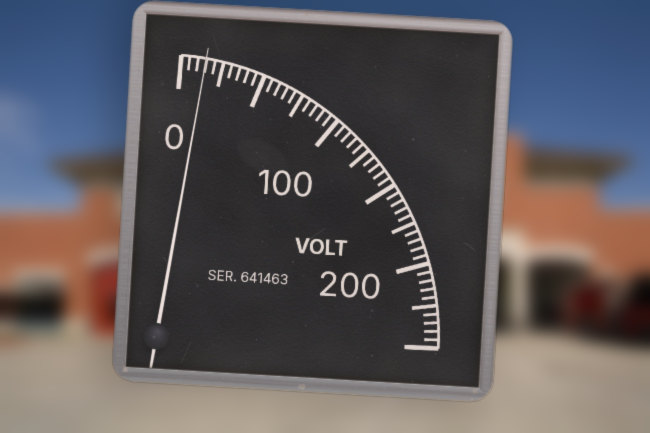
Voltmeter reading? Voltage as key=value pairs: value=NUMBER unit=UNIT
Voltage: value=15 unit=V
